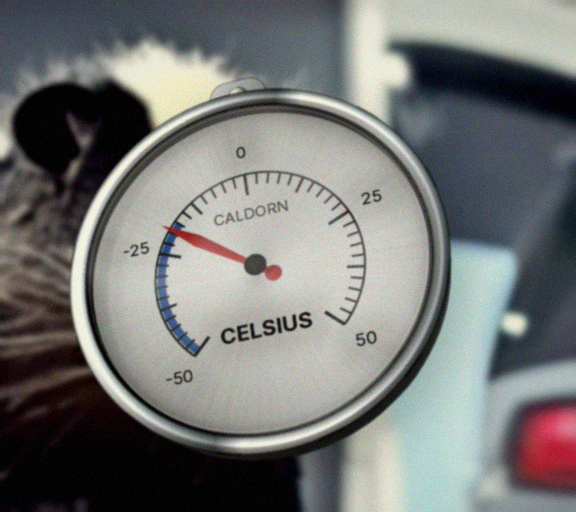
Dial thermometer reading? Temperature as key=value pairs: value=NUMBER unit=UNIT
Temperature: value=-20 unit=°C
